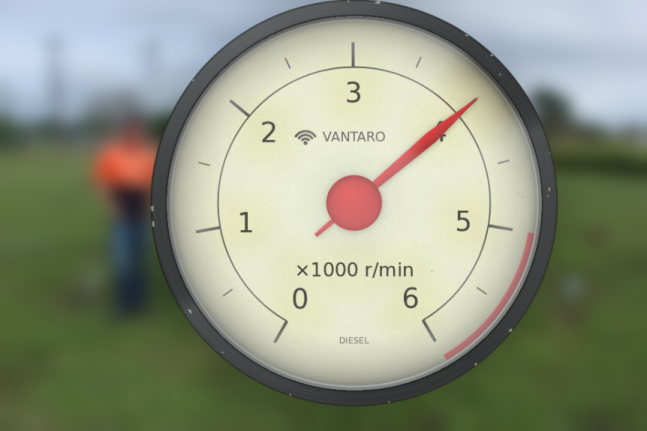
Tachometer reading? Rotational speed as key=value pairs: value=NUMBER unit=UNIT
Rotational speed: value=4000 unit=rpm
